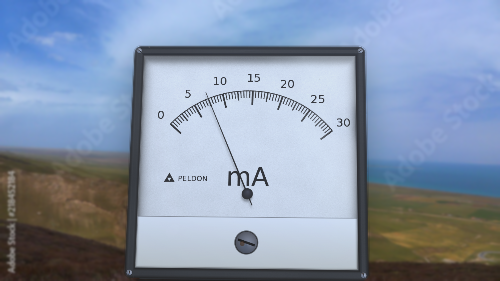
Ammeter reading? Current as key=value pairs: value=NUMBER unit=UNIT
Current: value=7.5 unit=mA
